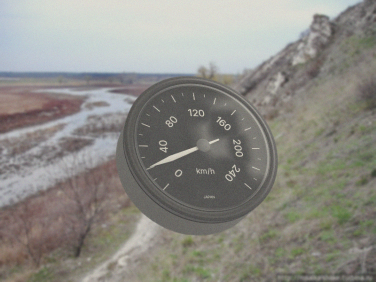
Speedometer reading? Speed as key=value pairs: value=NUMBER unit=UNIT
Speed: value=20 unit=km/h
